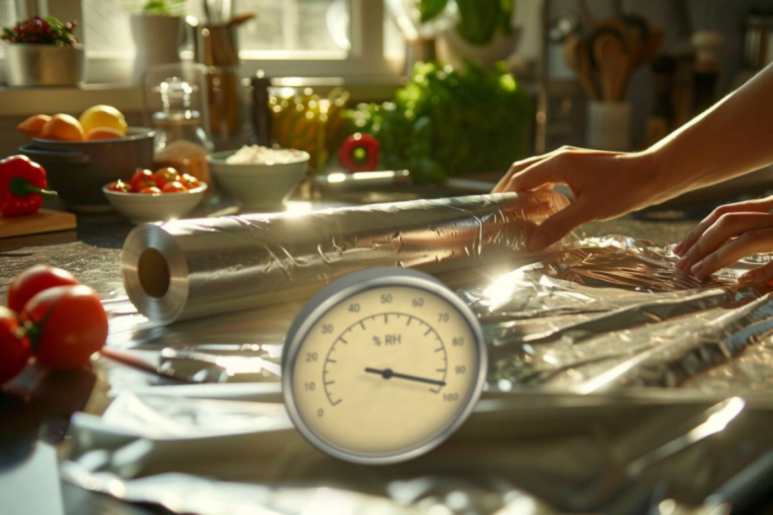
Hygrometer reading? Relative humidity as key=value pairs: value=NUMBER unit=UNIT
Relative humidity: value=95 unit=%
